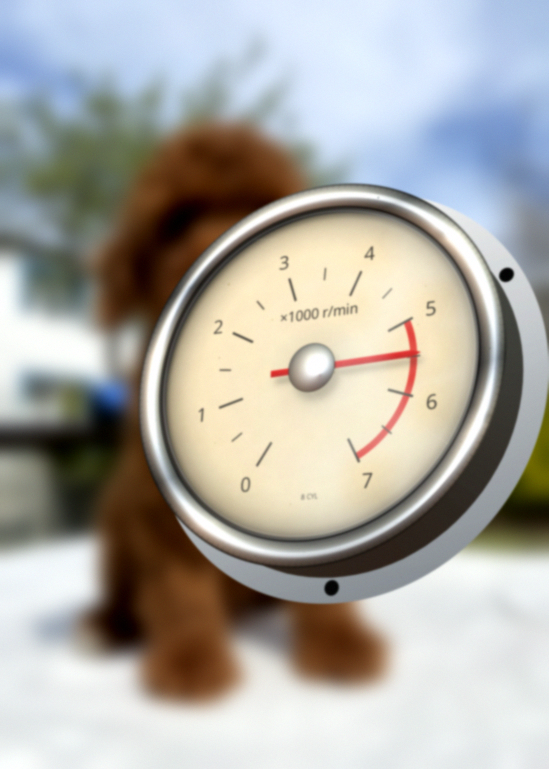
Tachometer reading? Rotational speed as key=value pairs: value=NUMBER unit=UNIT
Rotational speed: value=5500 unit=rpm
